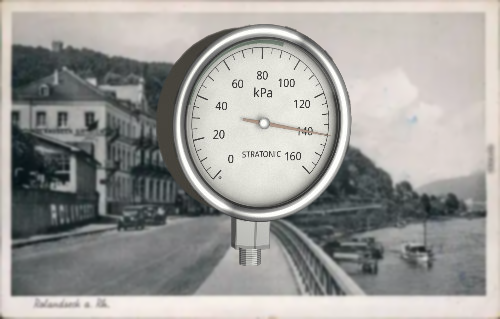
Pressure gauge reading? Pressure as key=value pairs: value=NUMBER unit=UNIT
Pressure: value=140 unit=kPa
